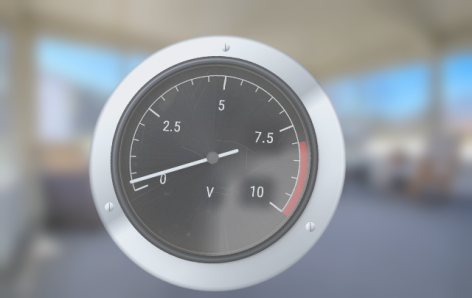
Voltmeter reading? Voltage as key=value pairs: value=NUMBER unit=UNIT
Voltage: value=0.25 unit=V
